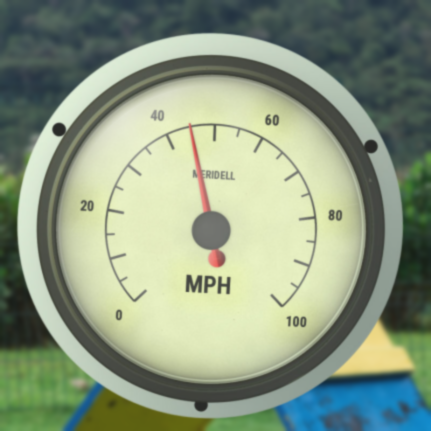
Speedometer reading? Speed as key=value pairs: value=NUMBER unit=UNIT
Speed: value=45 unit=mph
